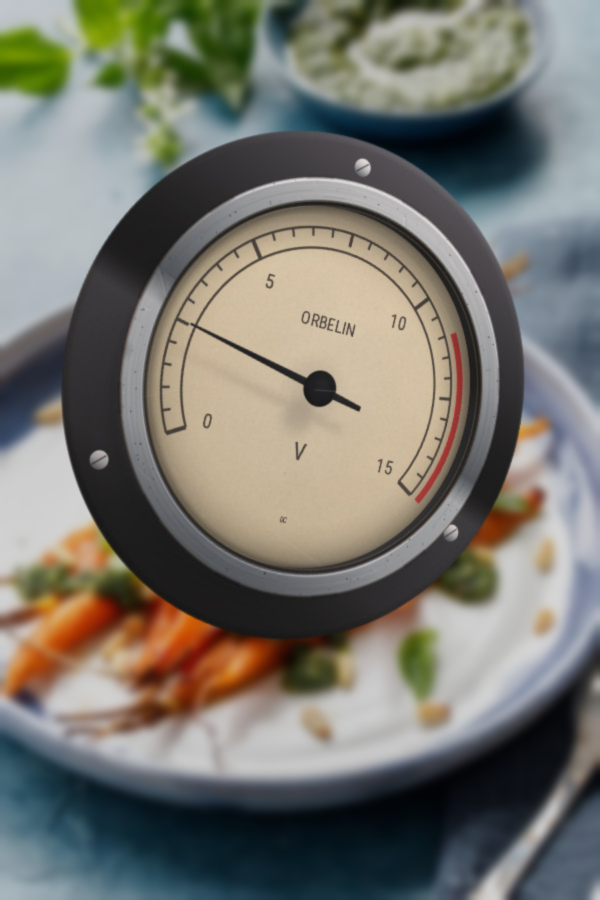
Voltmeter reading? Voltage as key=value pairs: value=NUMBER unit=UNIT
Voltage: value=2.5 unit=V
